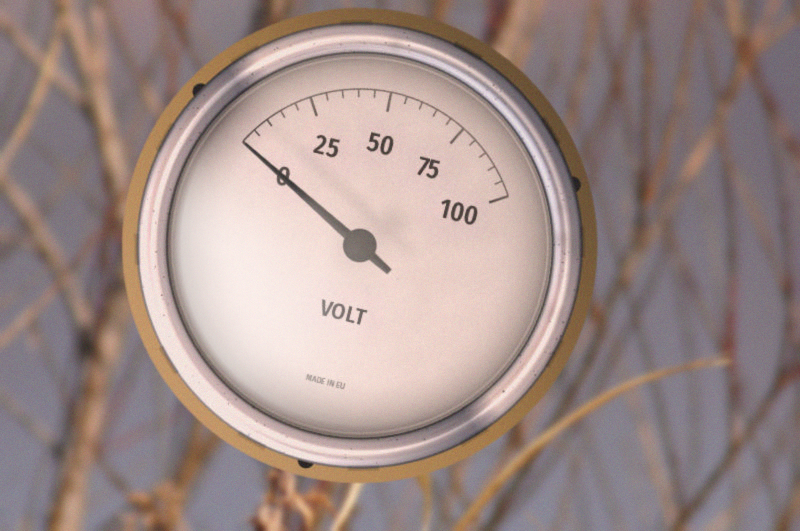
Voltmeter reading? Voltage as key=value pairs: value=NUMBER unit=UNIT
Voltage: value=0 unit=V
